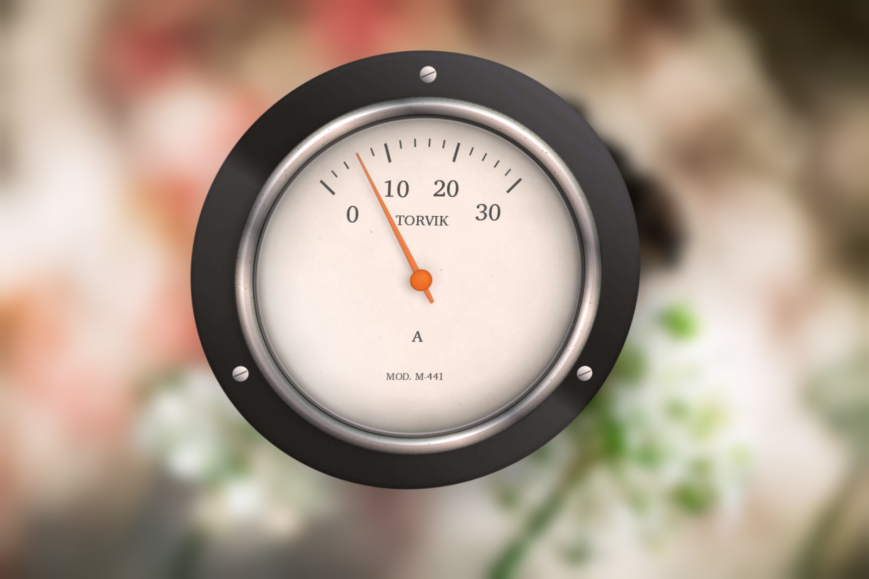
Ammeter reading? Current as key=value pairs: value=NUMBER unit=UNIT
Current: value=6 unit=A
